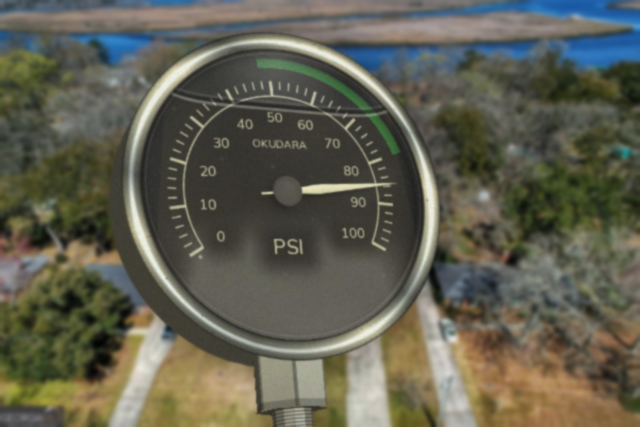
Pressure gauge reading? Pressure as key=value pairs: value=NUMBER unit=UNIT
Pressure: value=86 unit=psi
